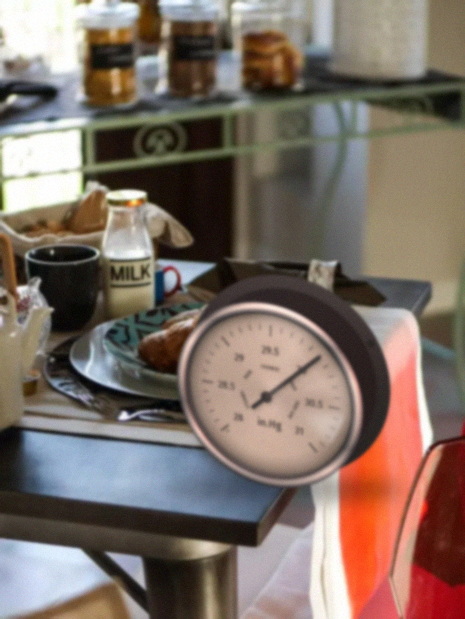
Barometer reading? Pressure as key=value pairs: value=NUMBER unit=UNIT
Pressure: value=30 unit=inHg
